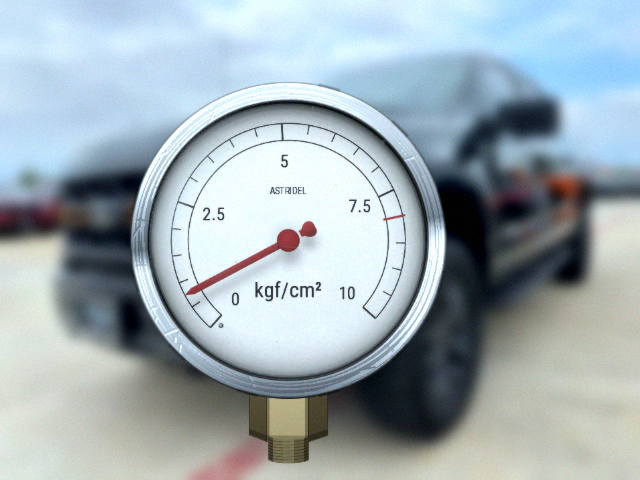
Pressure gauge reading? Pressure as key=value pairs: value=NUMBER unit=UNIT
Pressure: value=0.75 unit=kg/cm²
